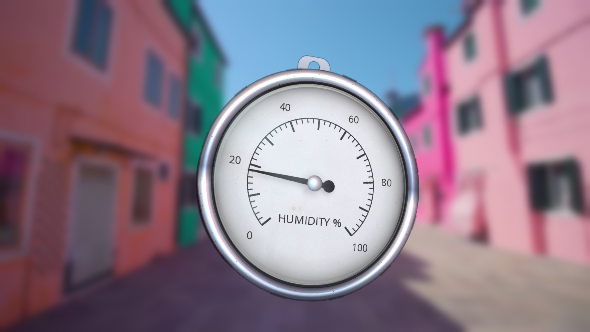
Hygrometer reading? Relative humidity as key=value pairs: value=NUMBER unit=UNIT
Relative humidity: value=18 unit=%
